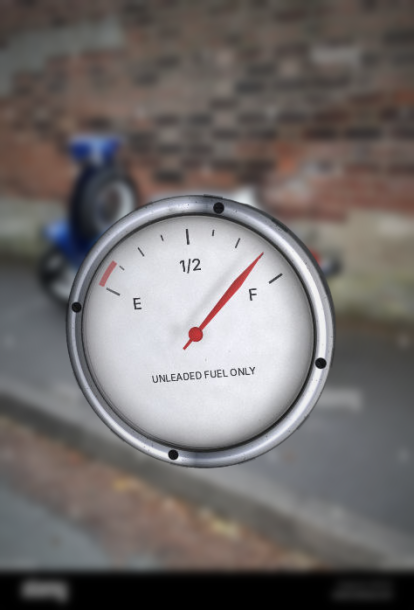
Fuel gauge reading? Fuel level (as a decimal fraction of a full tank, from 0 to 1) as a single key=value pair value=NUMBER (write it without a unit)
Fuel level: value=0.875
